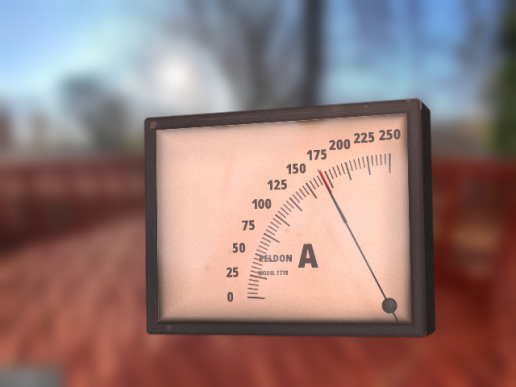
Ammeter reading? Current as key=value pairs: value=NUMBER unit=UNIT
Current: value=170 unit=A
